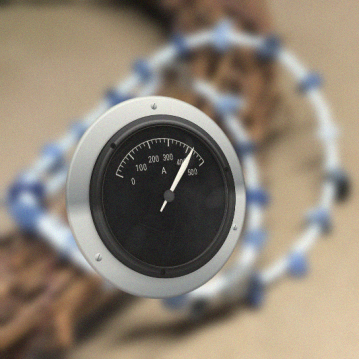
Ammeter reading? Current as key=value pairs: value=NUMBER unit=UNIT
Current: value=420 unit=A
